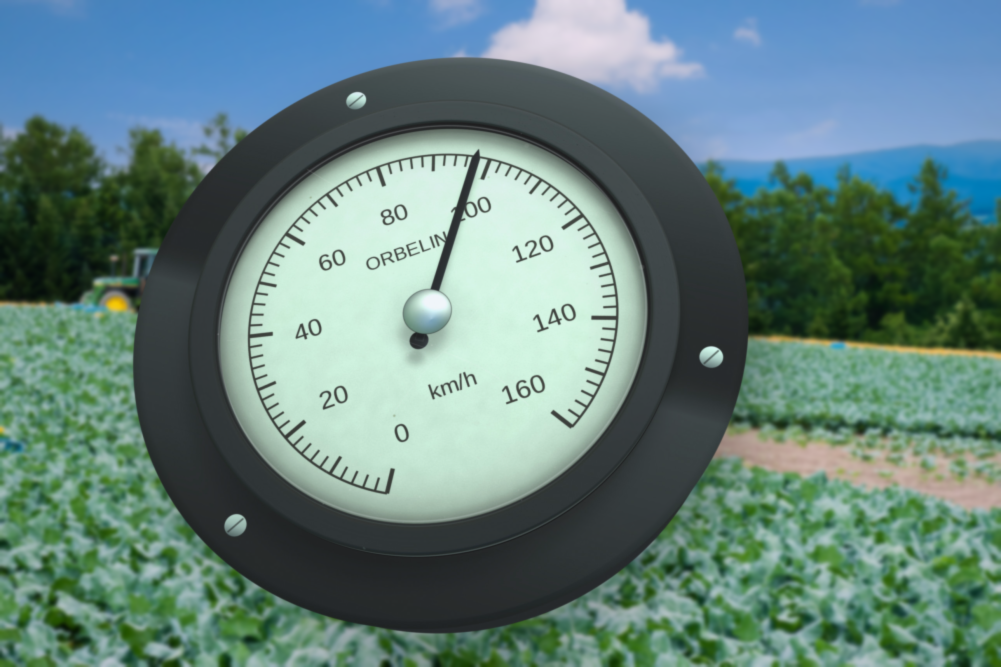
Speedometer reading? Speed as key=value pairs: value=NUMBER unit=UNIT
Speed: value=98 unit=km/h
